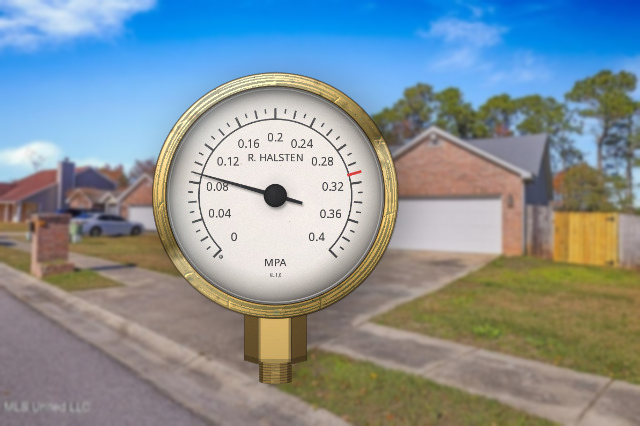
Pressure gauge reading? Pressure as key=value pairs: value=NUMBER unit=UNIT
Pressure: value=0.09 unit=MPa
